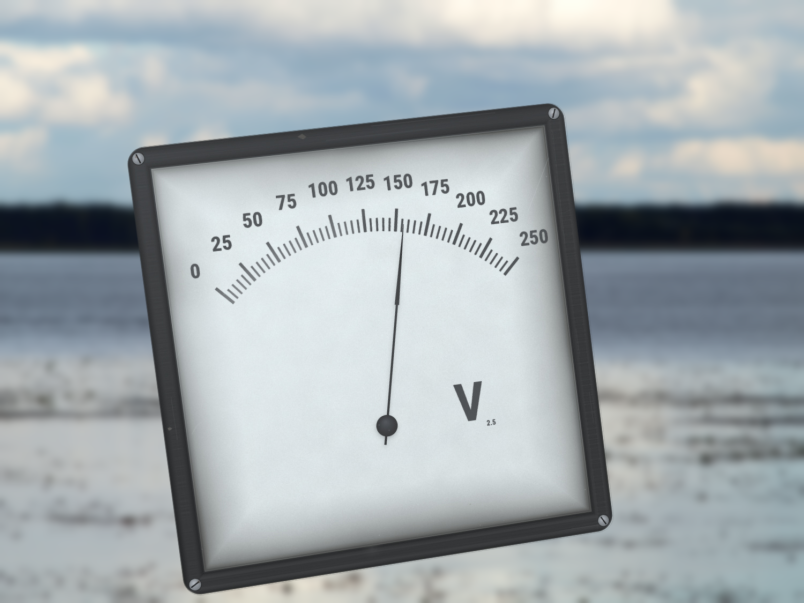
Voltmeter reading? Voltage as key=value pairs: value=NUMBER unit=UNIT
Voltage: value=155 unit=V
